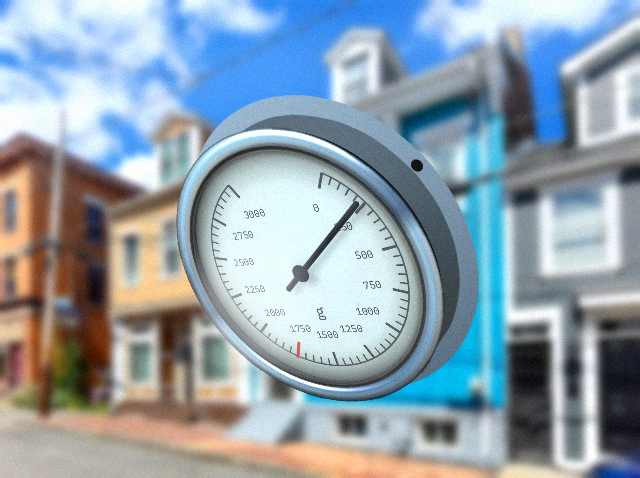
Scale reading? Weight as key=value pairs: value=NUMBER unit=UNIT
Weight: value=225 unit=g
